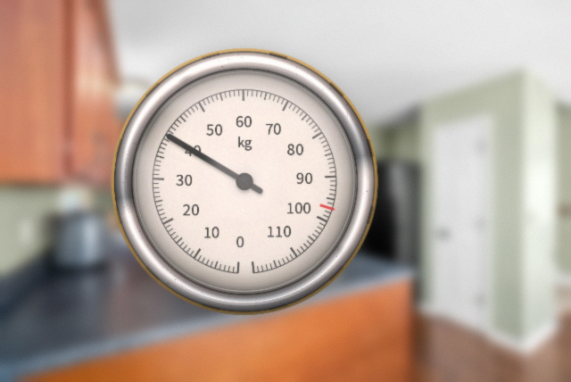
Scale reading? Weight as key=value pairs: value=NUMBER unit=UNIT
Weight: value=40 unit=kg
